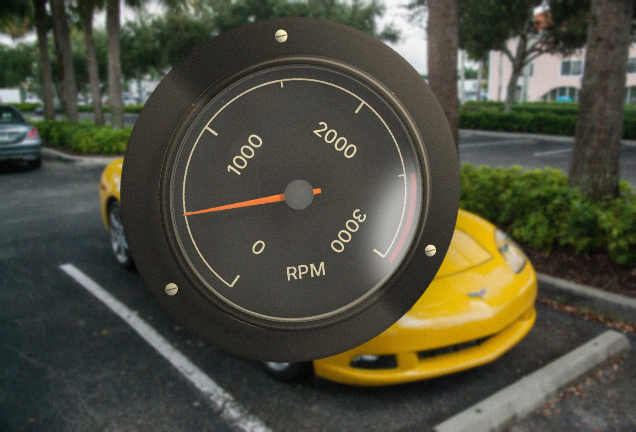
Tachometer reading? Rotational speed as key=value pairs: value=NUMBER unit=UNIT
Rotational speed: value=500 unit=rpm
